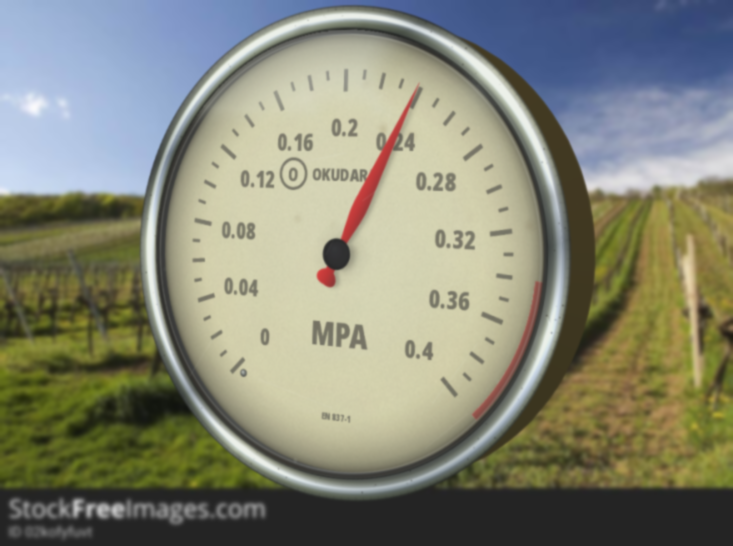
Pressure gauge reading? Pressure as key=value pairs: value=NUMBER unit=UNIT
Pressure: value=0.24 unit=MPa
